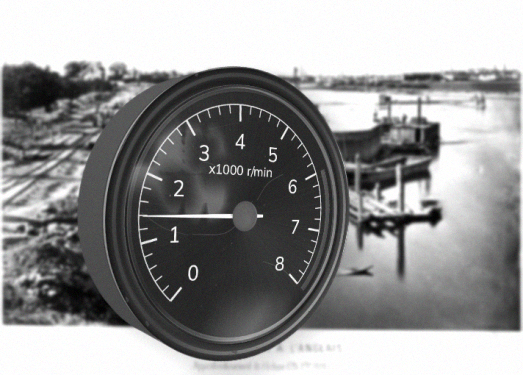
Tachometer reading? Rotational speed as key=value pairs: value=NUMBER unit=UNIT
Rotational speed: value=1400 unit=rpm
